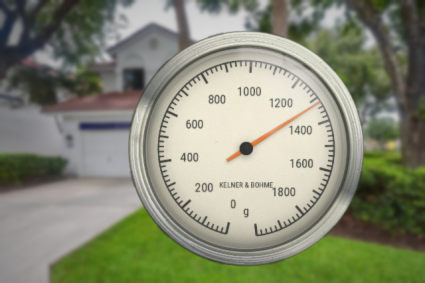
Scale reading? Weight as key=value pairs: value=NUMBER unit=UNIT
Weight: value=1320 unit=g
